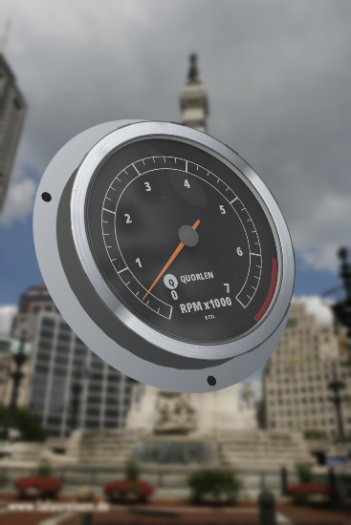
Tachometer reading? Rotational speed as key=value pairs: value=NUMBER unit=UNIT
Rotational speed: value=500 unit=rpm
